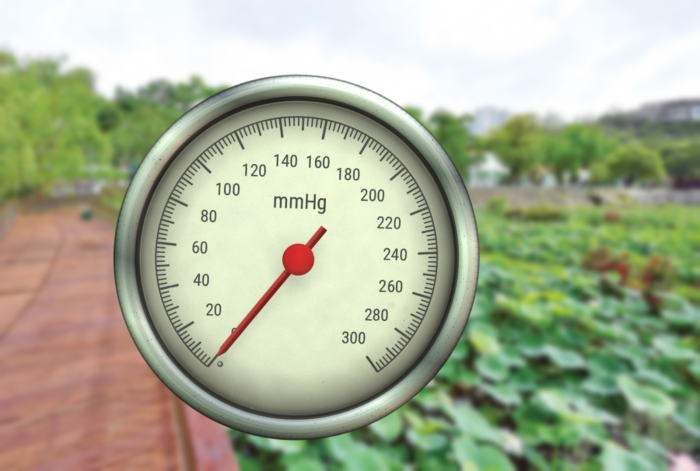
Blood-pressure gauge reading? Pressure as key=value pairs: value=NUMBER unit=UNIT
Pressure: value=0 unit=mmHg
